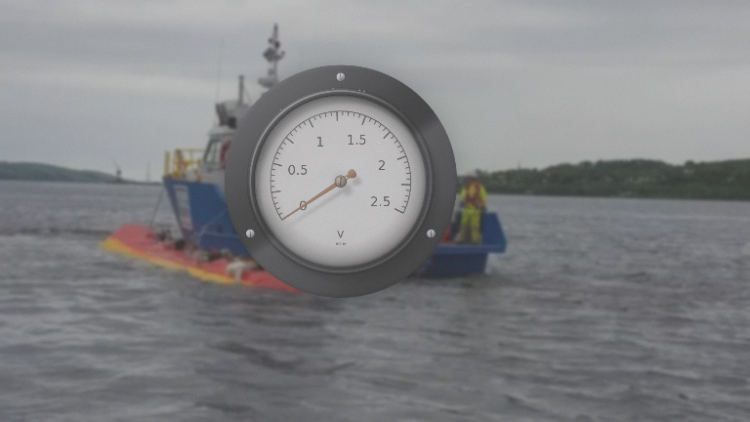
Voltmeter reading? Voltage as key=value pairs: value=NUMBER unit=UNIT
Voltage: value=0 unit=V
